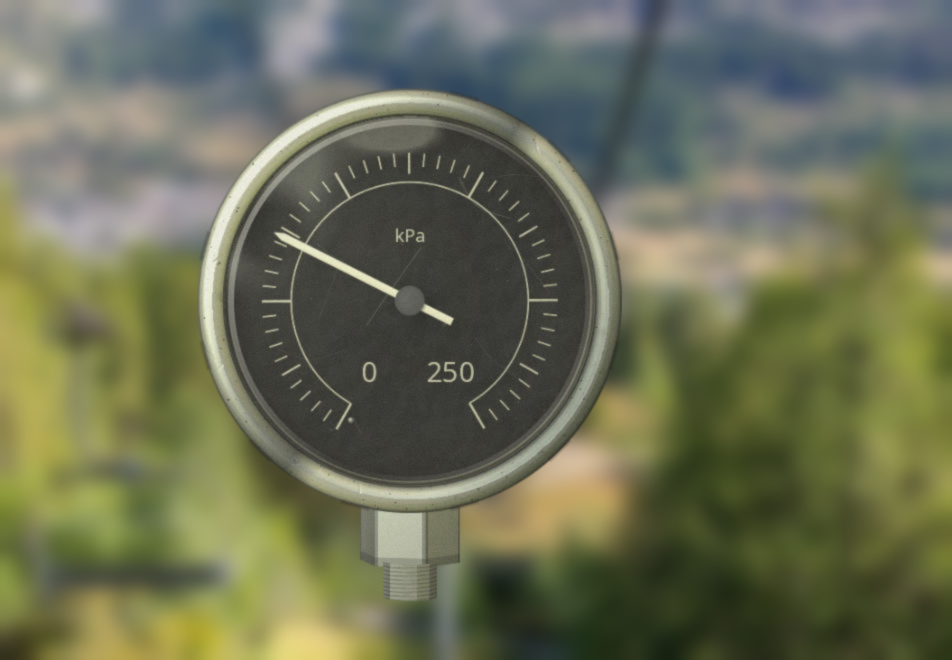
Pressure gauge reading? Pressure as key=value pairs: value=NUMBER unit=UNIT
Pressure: value=72.5 unit=kPa
